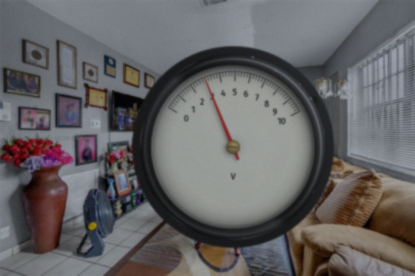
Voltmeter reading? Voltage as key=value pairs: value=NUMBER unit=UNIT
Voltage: value=3 unit=V
